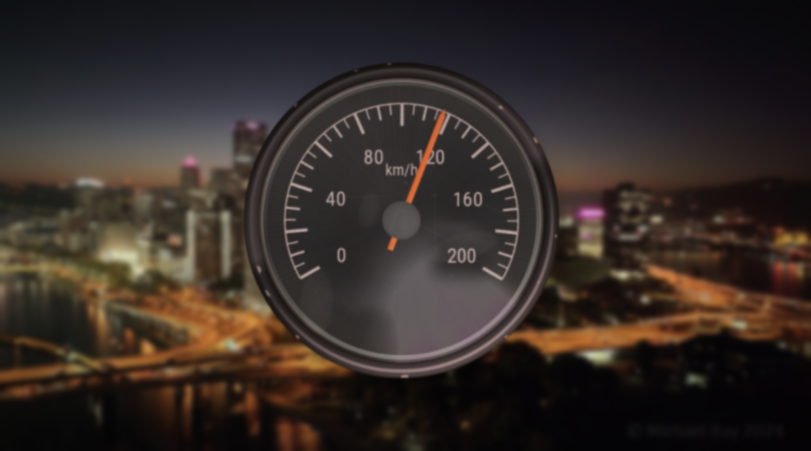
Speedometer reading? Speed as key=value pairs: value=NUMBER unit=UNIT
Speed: value=117.5 unit=km/h
